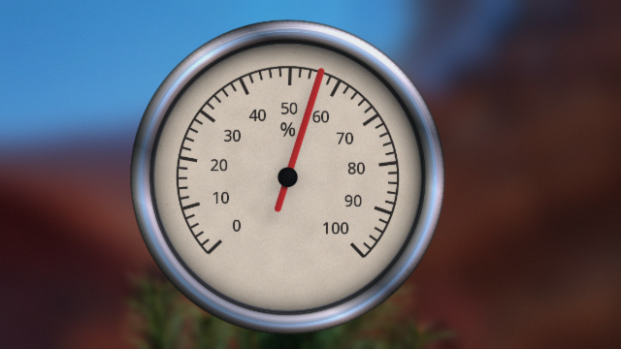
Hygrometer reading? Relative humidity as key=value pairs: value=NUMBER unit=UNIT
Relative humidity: value=56 unit=%
